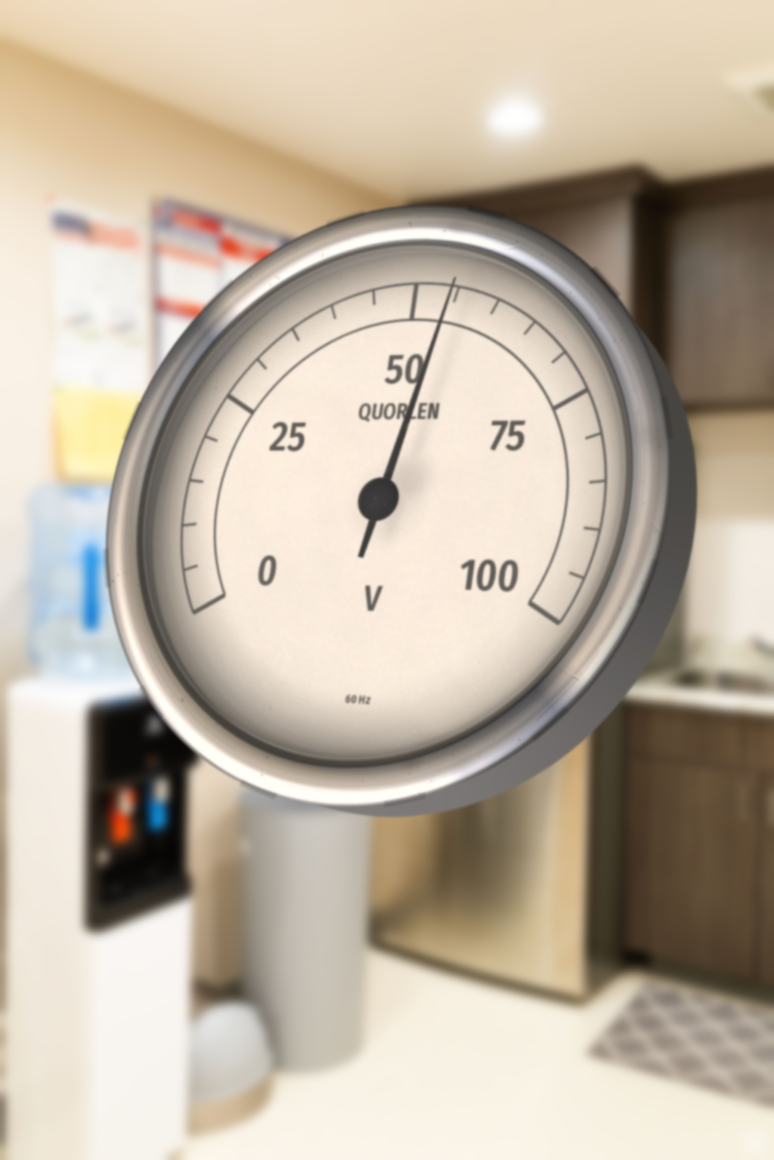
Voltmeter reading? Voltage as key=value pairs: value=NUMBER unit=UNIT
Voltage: value=55 unit=V
